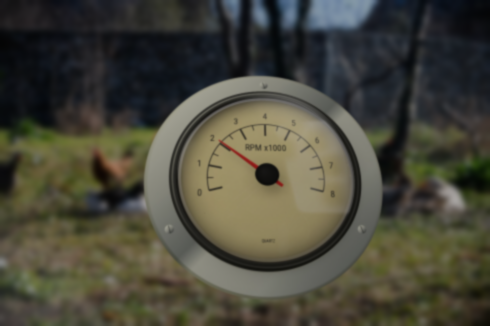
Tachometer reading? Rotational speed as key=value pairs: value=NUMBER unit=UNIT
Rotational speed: value=2000 unit=rpm
